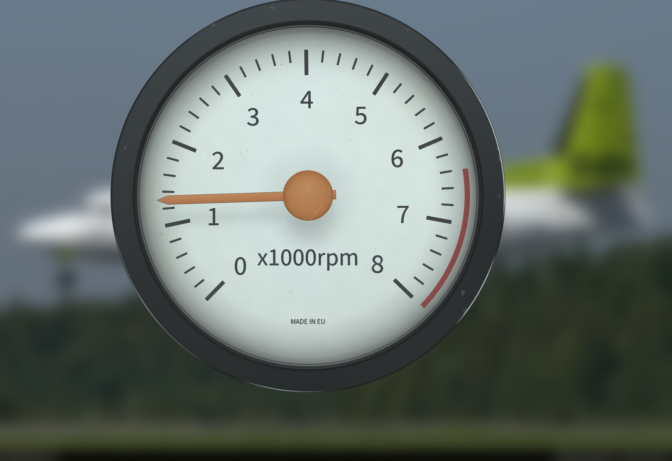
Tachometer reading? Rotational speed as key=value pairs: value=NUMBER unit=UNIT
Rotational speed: value=1300 unit=rpm
